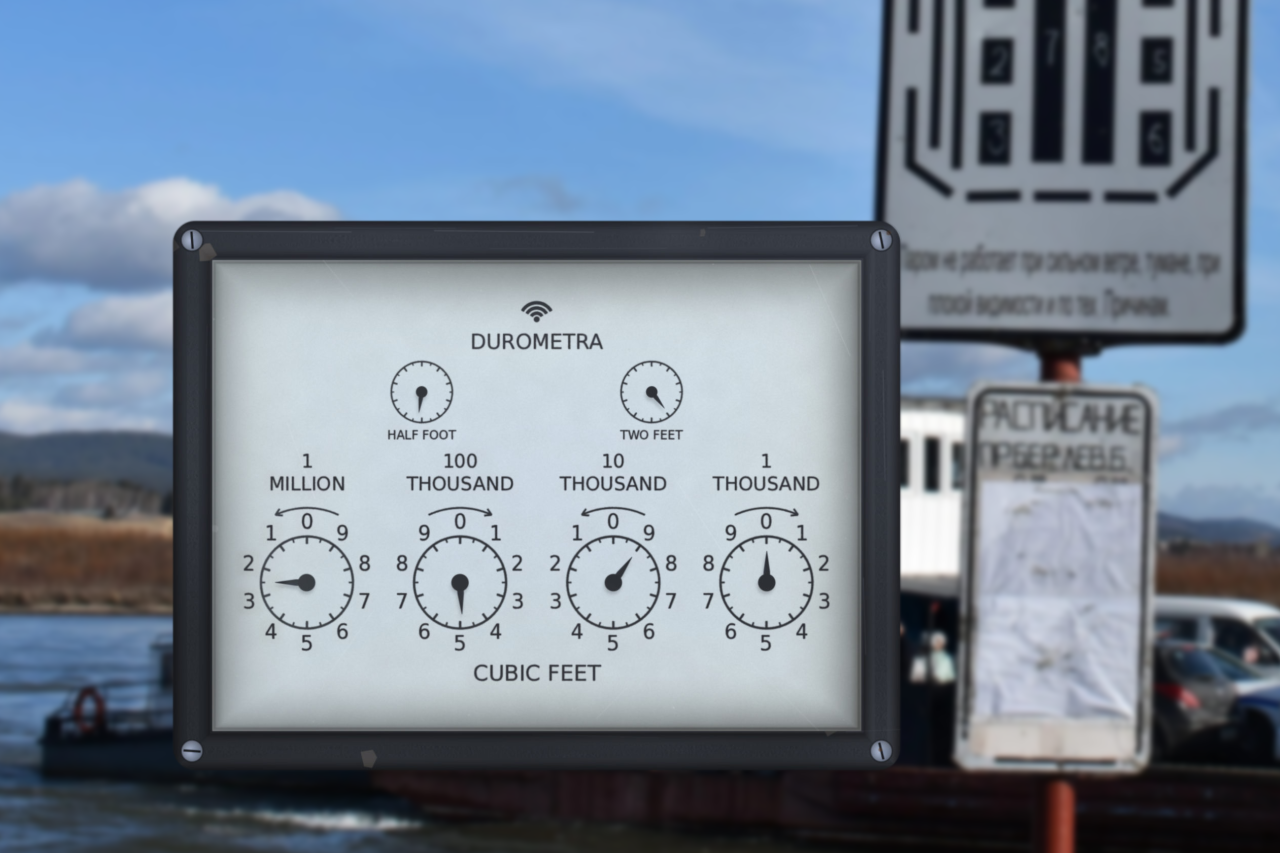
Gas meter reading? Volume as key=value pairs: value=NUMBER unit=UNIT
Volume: value=249000 unit=ft³
